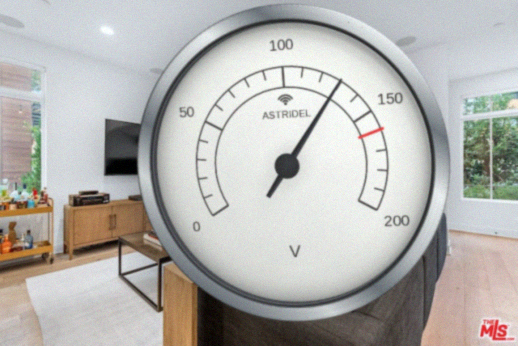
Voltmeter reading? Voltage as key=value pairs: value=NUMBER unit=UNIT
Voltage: value=130 unit=V
